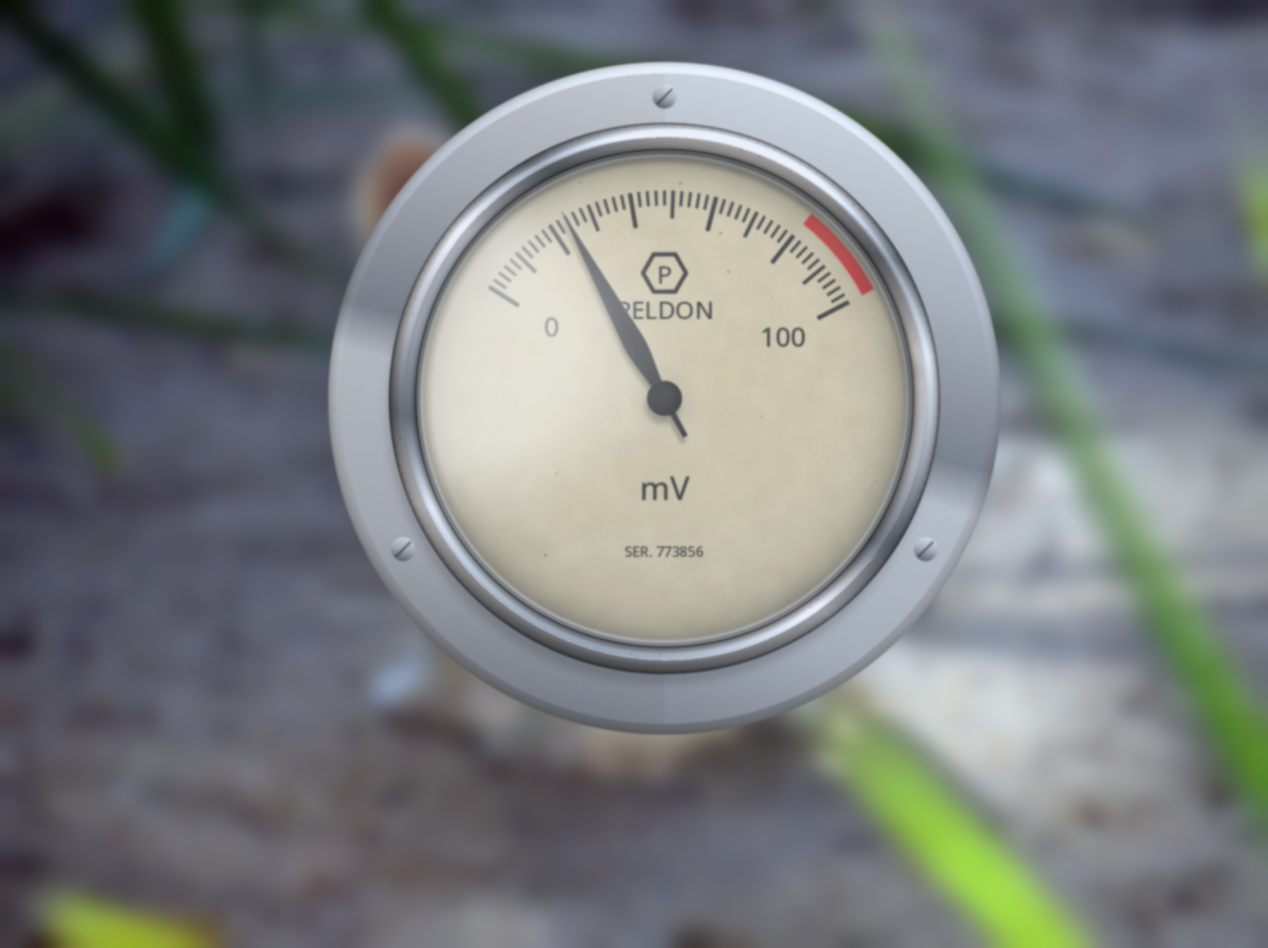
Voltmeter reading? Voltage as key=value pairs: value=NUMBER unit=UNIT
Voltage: value=24 unit=mV
